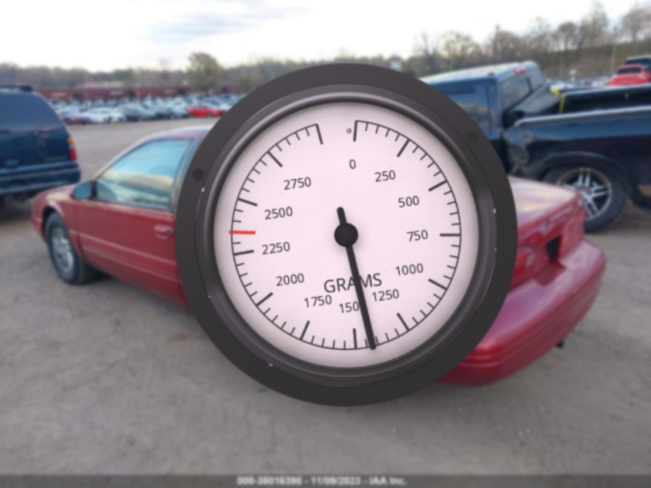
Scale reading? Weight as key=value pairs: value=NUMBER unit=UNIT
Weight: value=1425 unit=g
